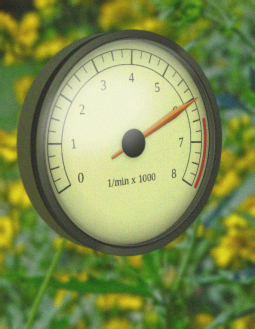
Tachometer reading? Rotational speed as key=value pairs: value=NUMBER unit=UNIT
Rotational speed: value=6000 unit=rpm
